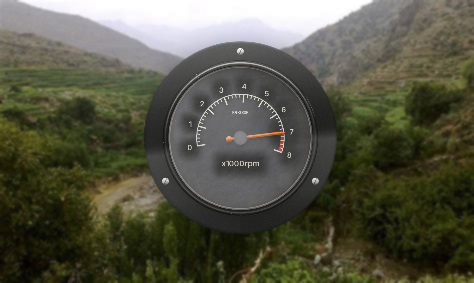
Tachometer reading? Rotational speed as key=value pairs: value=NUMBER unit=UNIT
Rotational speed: value=7000 unit=rpm
